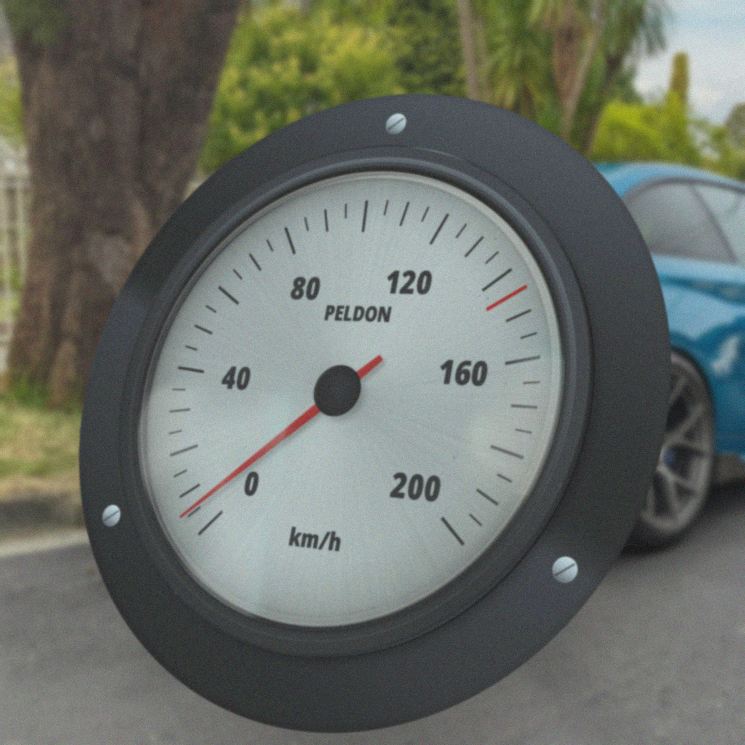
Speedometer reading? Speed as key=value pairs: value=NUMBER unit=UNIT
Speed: value=5 unit=km/h
